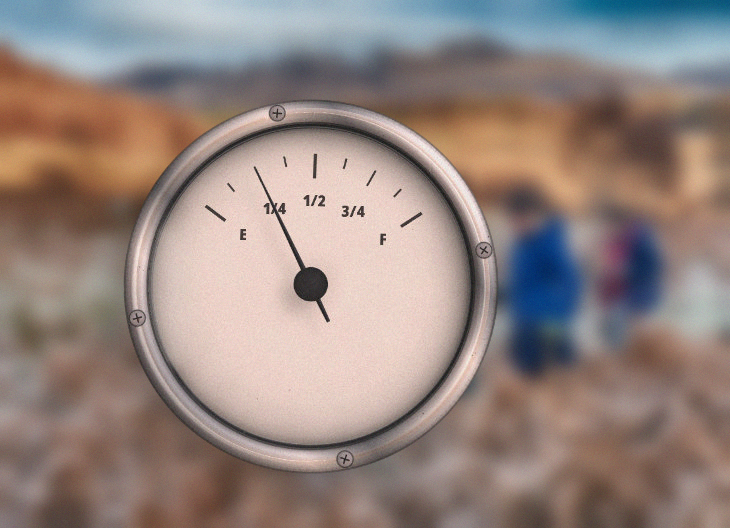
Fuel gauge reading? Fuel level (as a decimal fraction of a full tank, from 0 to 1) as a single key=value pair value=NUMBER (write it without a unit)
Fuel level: value=0.25
